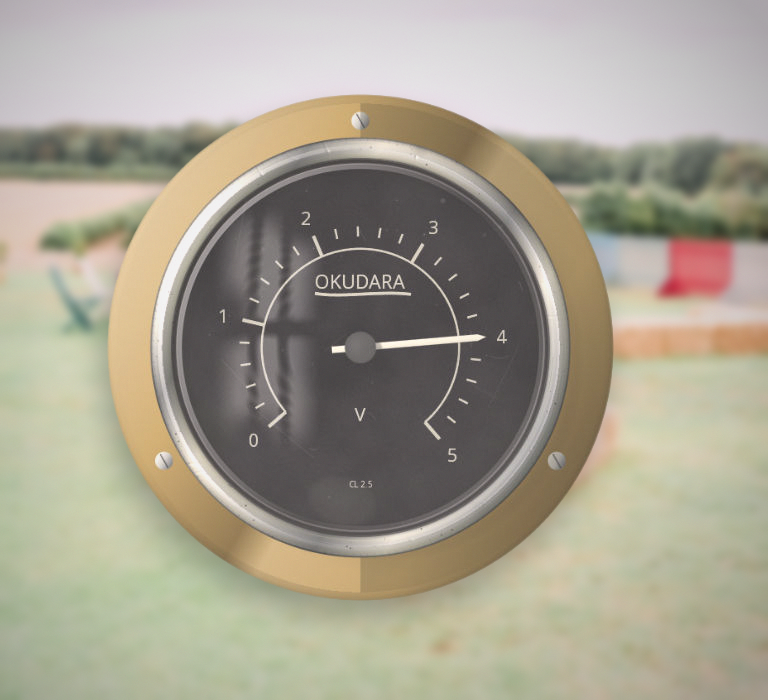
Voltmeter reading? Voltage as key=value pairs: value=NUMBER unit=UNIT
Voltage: value=4 unit=V
